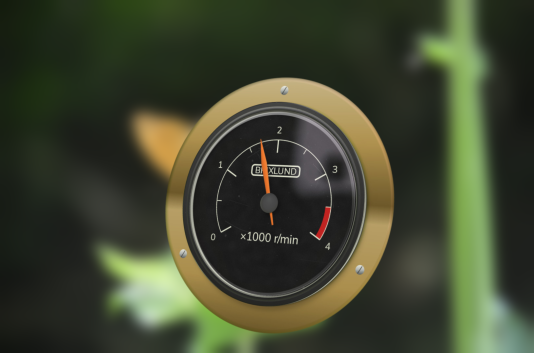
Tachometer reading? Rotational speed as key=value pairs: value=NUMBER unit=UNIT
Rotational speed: value=1750 unit=rpm
